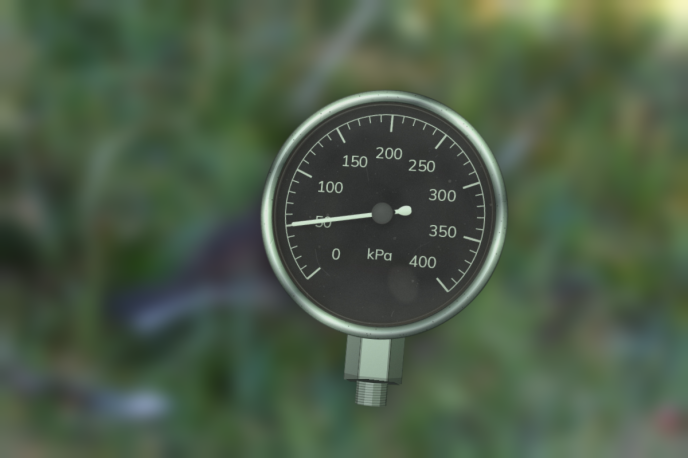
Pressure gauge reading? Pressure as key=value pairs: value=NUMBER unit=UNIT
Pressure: value=50 unit=kPa
